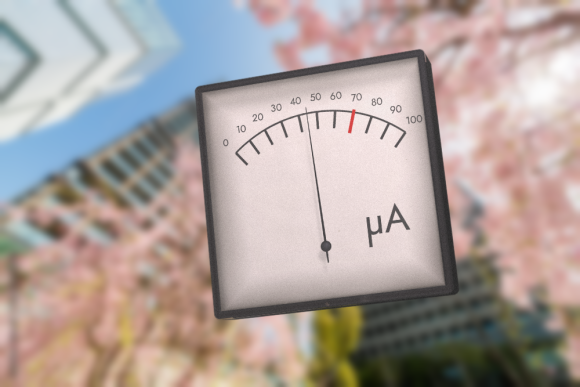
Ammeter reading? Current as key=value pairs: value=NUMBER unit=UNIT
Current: value=45 unit=µA
